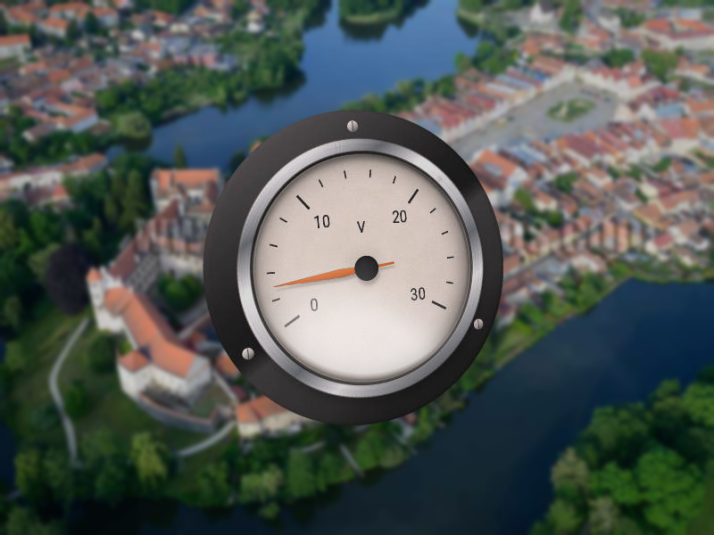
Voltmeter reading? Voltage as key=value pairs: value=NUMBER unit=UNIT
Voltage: value=3 unit=V
